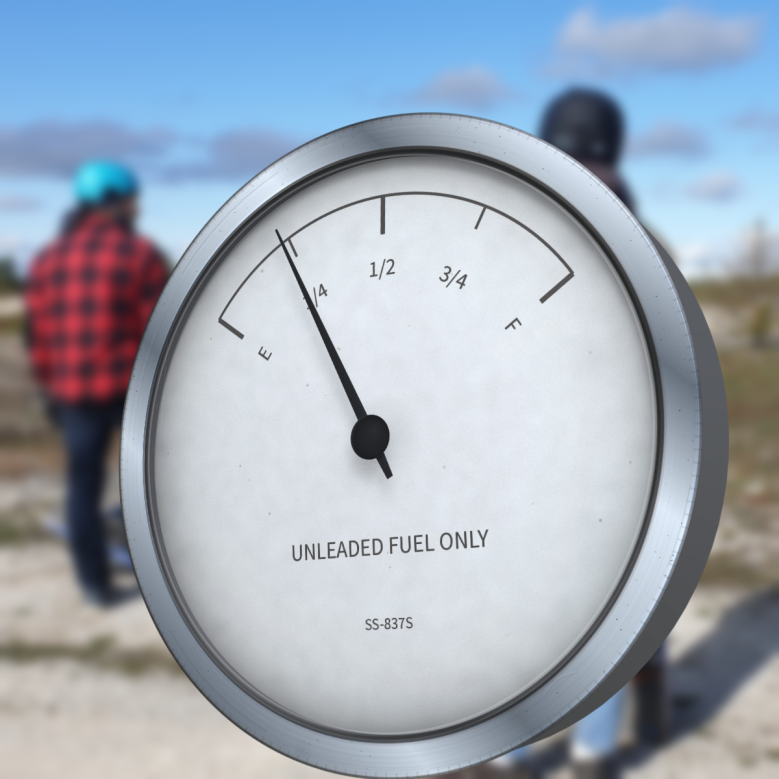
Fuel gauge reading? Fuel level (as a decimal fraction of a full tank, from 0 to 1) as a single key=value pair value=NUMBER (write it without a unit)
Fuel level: value=0.25
